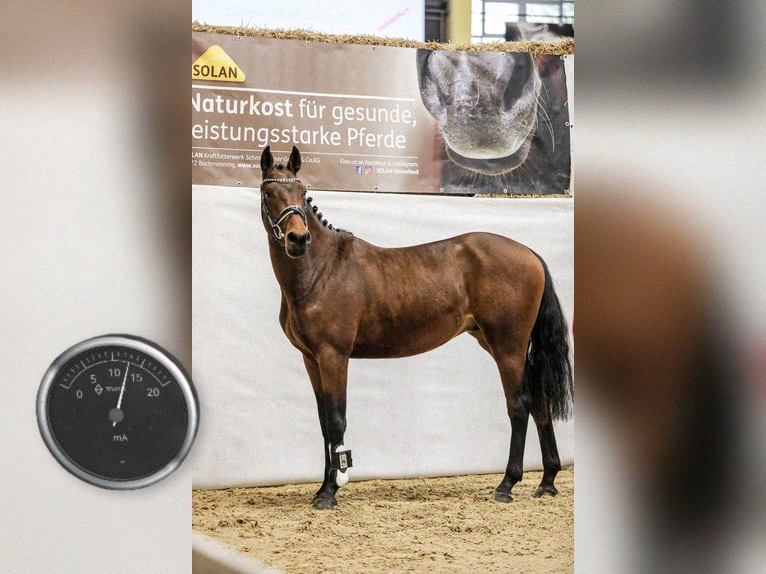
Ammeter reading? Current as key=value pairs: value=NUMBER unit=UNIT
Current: value=13 unit=mA
